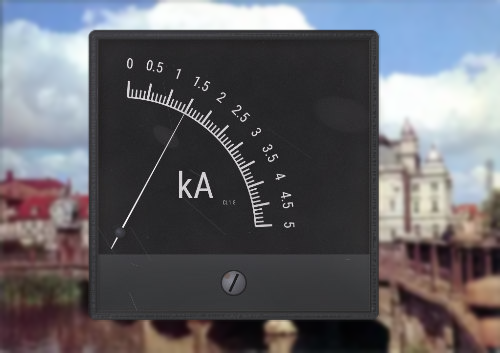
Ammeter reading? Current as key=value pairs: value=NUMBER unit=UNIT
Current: value=1.5 unit=kA
